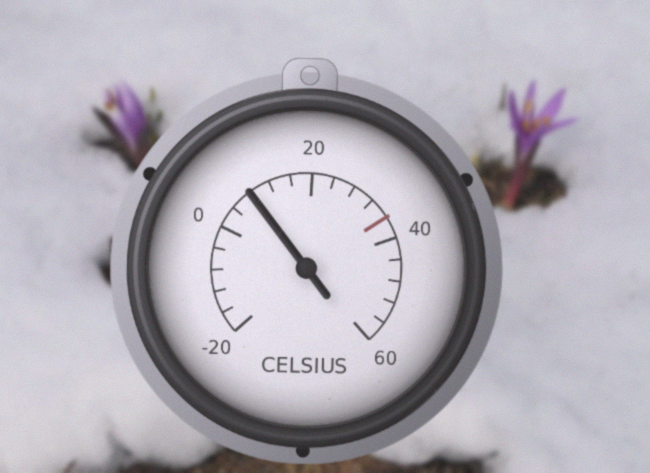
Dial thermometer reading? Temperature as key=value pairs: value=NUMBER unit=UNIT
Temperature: value=8 unit=°C
